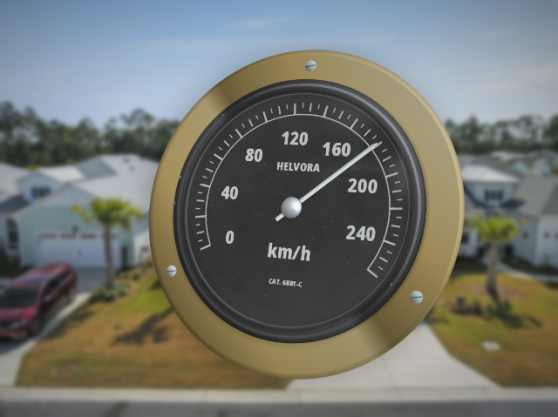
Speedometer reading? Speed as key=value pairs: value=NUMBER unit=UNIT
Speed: value=180 unit=km/h
